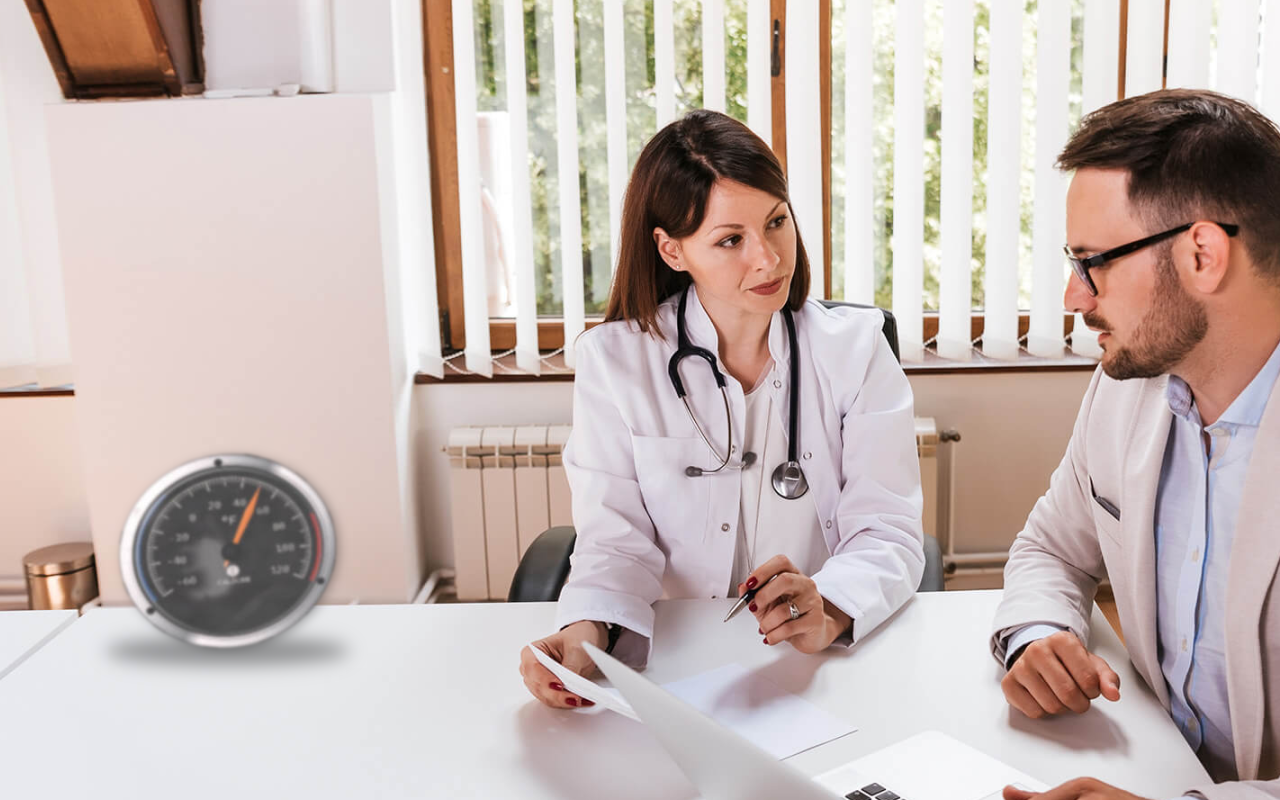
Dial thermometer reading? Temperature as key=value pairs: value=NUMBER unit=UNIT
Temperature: value=50 unit=°F
